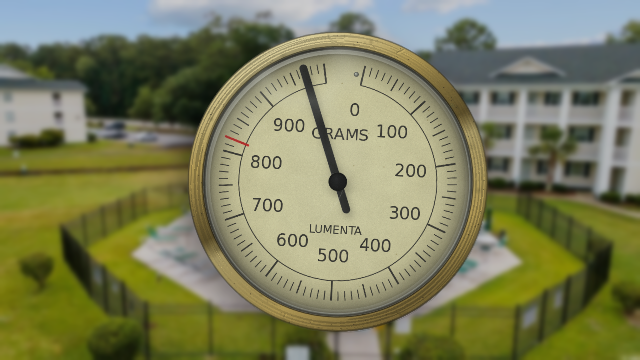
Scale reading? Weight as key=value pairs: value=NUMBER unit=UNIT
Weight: value=970 unit=g
